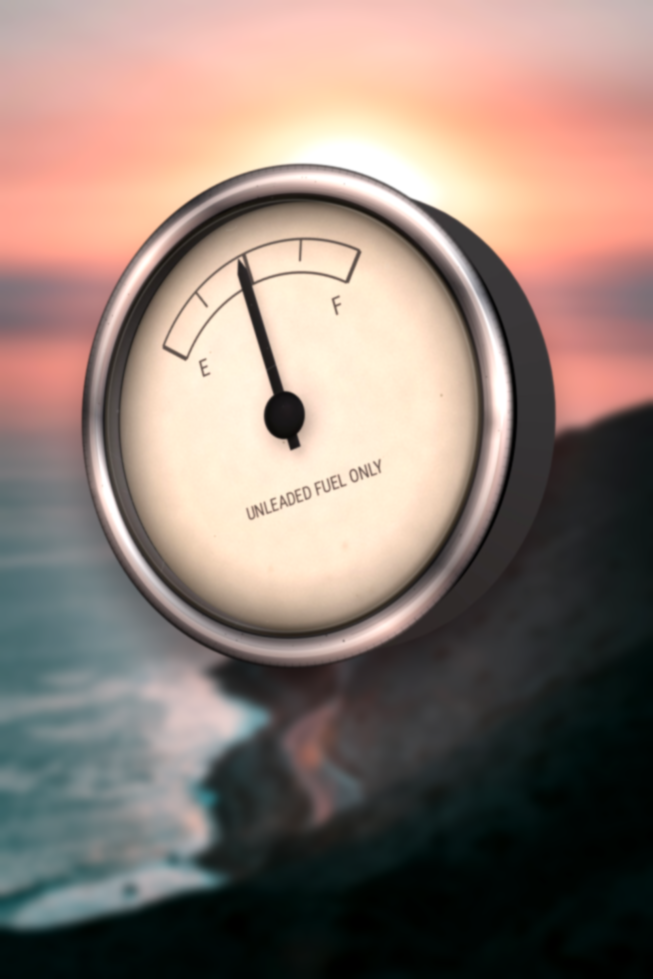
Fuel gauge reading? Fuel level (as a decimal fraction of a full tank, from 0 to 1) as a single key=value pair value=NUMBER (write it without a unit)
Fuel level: value=0.5
